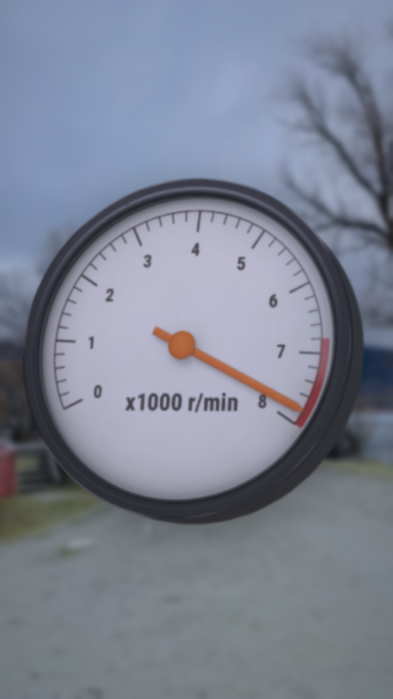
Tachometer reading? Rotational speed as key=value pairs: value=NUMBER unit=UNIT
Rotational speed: value=7800 unit=rpm
